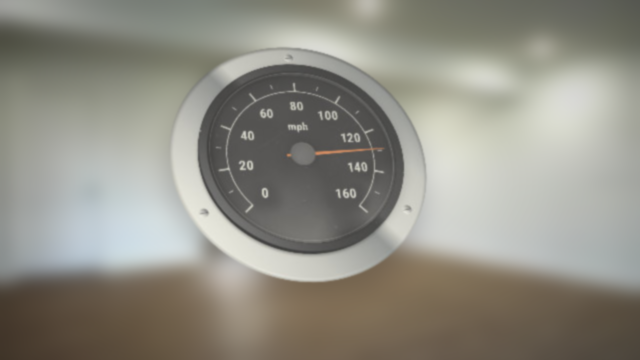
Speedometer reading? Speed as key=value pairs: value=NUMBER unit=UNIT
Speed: value=130 unit=mph
